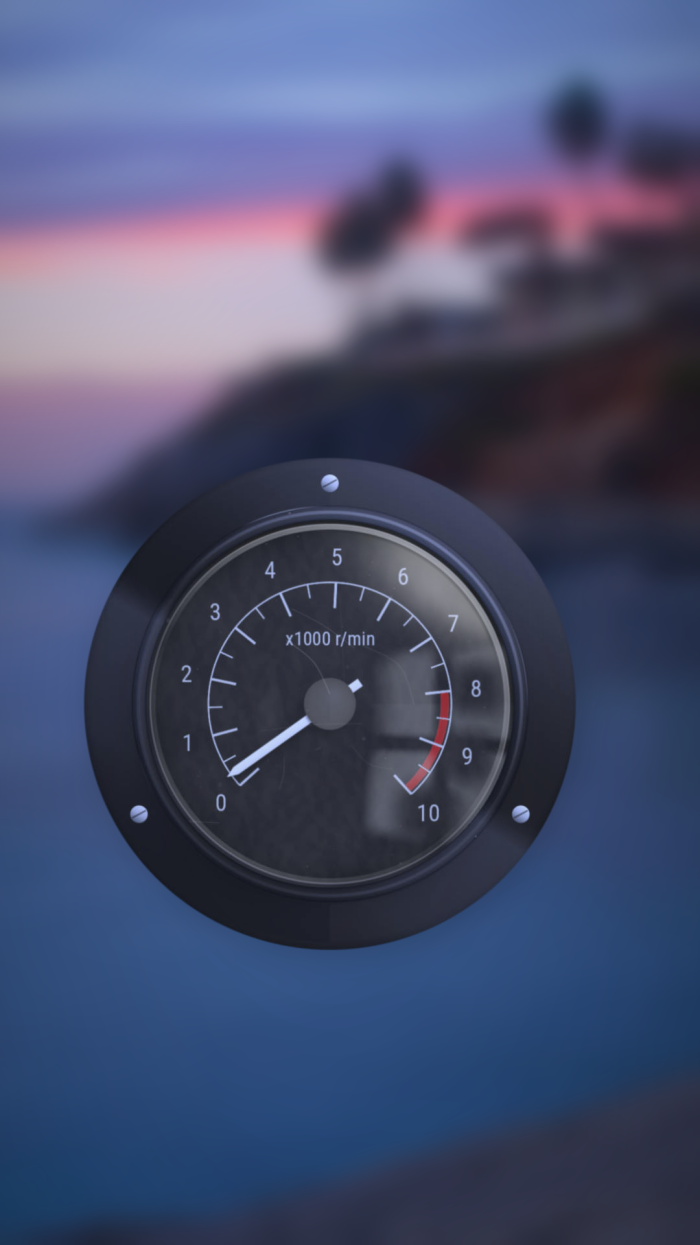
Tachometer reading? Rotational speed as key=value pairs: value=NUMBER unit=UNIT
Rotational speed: value=250 unit=rpm
